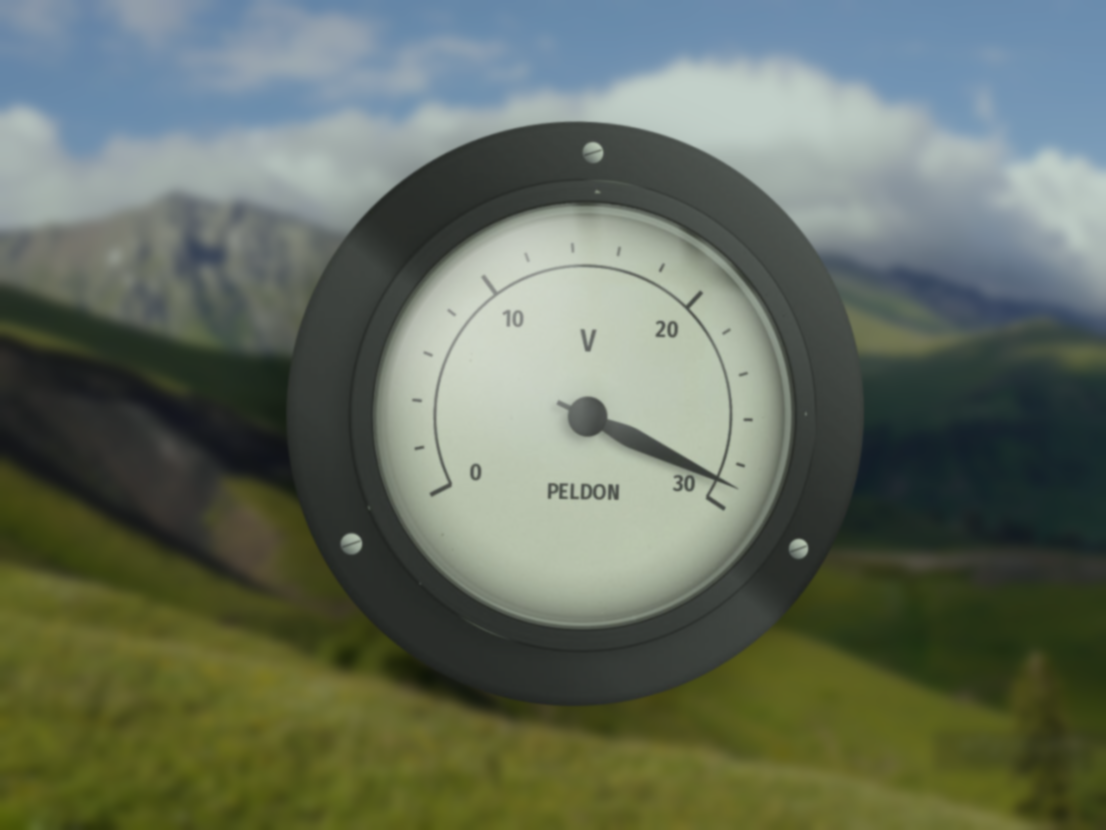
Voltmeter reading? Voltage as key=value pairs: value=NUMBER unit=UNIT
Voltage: value=29 unit=V
